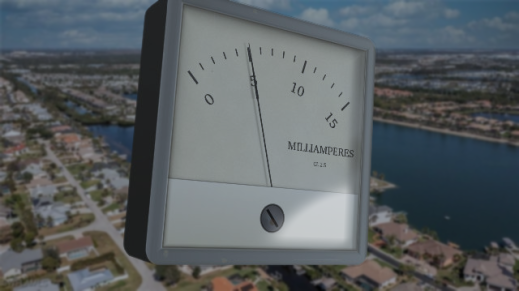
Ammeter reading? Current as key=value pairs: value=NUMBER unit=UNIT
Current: value=5 unit=mA
